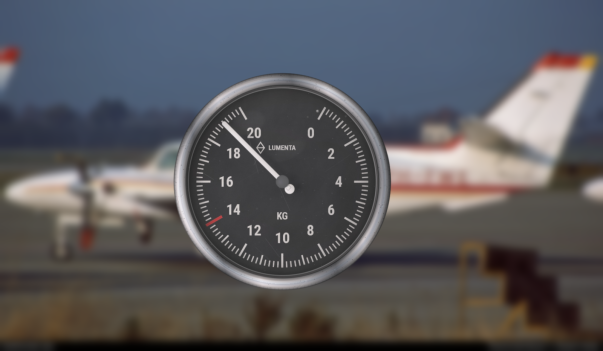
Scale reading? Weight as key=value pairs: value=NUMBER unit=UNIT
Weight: value=19 unit=kg
